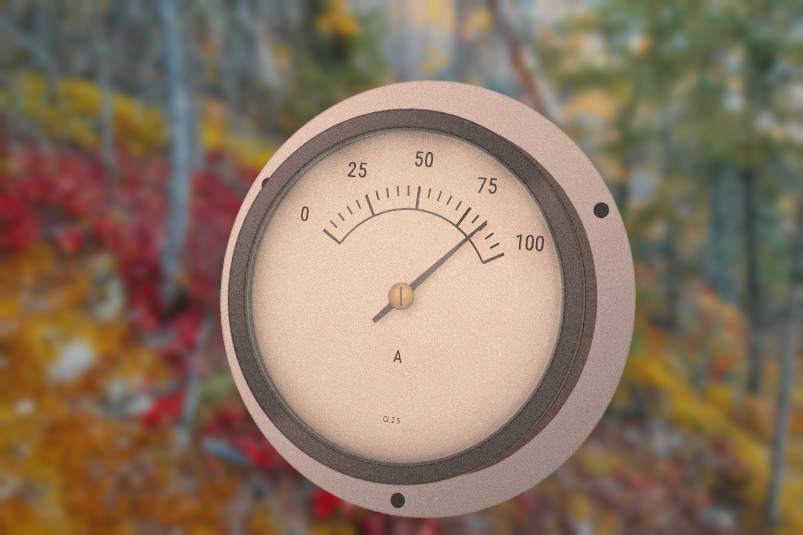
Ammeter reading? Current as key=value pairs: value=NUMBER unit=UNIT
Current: value=85 unit=A
